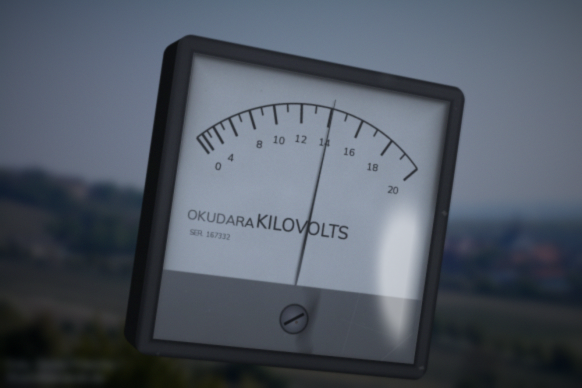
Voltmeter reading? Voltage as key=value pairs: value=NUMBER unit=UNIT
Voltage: value=14 unit=kV
